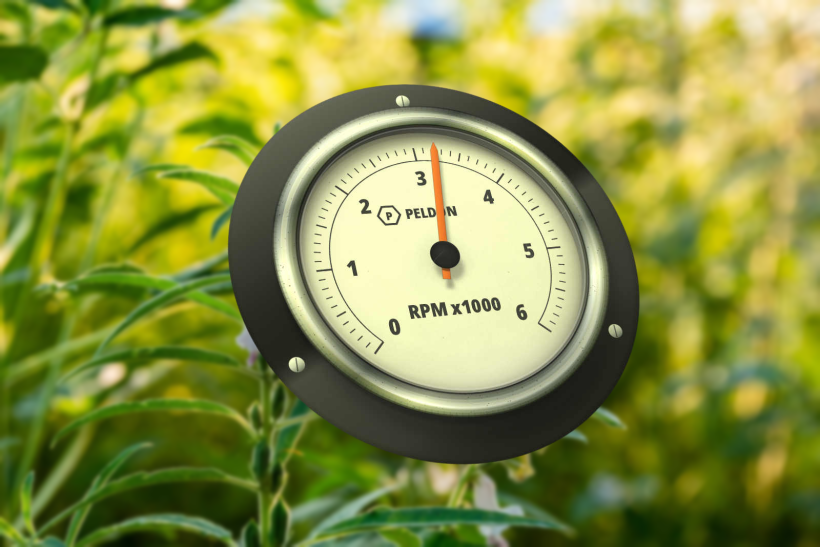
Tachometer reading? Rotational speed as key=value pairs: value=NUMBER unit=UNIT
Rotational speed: value=3200 unit=rpm
